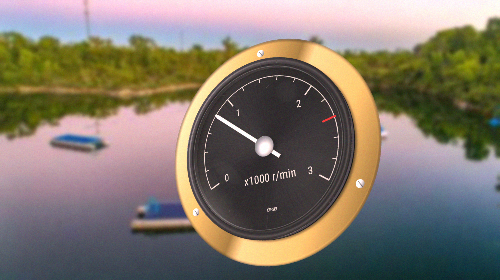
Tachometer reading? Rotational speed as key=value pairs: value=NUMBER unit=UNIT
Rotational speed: value=800 unit=rpm
